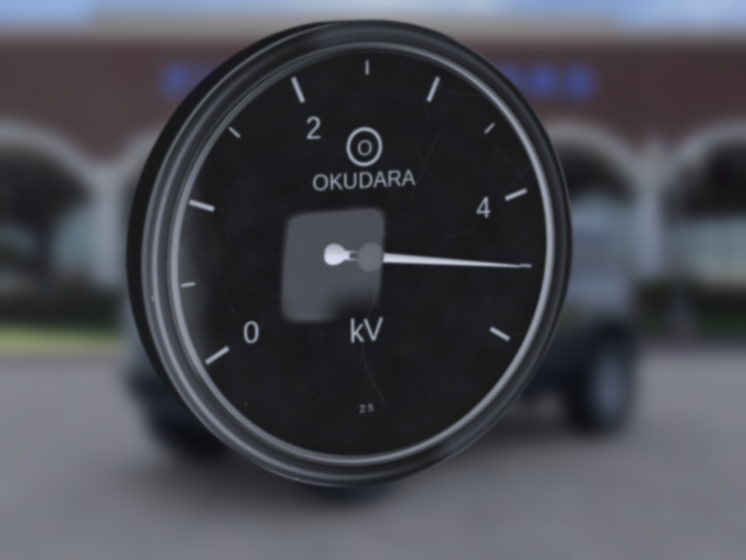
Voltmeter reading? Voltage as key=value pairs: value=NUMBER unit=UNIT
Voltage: value=4.5 unit=kV
